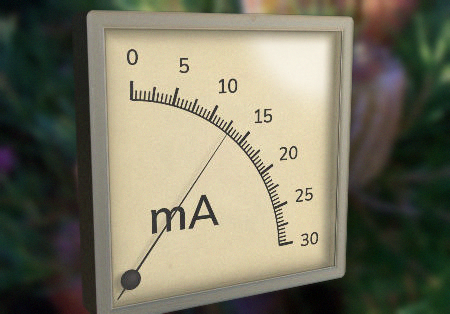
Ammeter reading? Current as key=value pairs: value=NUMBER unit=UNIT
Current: value=12.5 unit=mA
